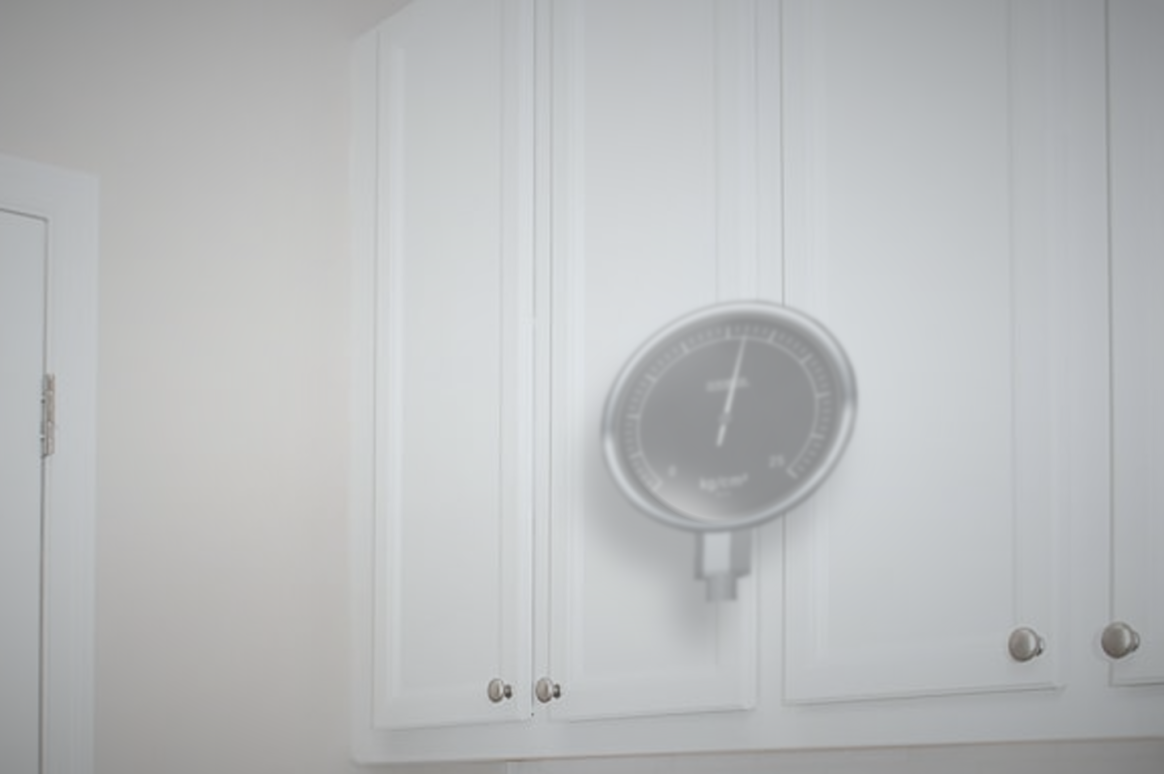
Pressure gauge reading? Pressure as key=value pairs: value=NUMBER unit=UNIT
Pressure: value=13.5 unit=kg/cm²
